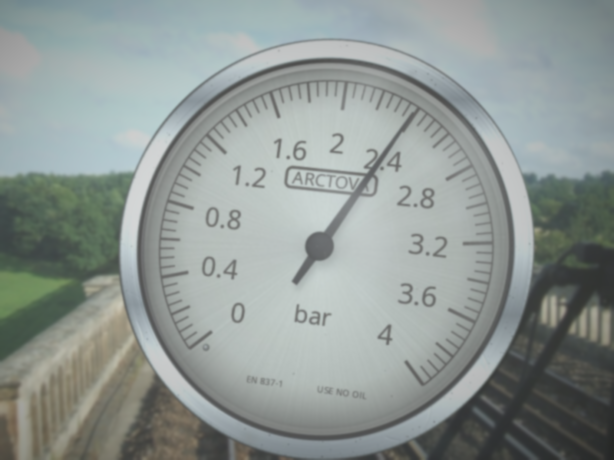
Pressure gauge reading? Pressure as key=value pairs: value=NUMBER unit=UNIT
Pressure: value=2.4 unit=bar
